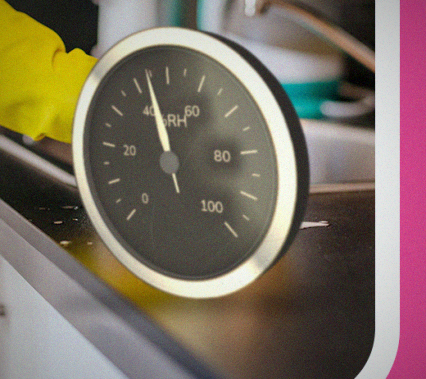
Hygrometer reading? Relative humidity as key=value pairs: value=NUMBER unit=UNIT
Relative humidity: value=45 unit=%
